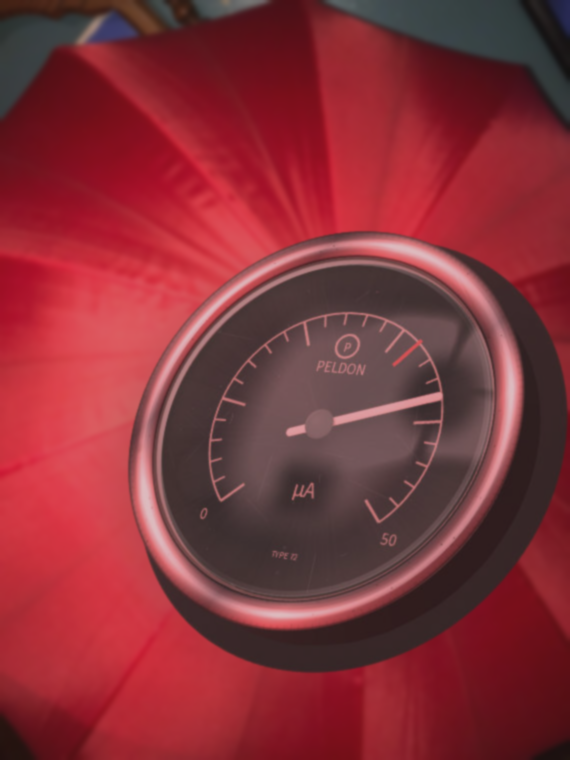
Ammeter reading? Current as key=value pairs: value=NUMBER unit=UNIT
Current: value=38 unit=µA
